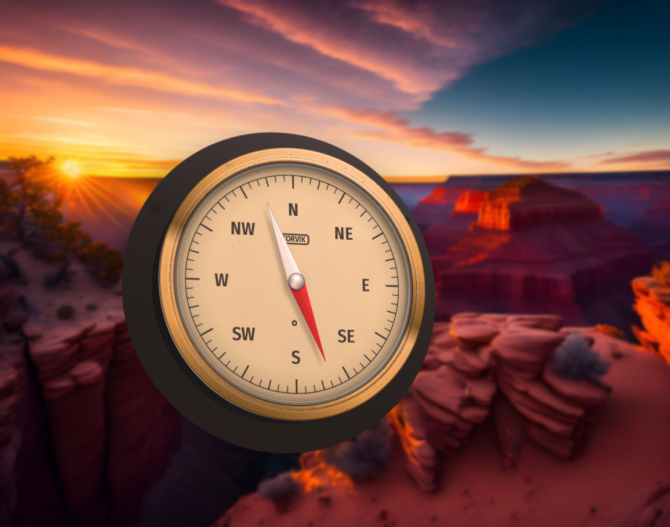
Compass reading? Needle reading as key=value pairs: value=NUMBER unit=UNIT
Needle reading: value=160 unit=°
